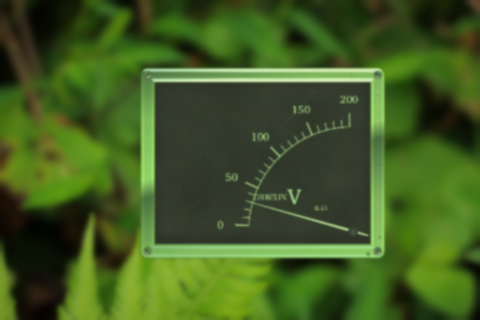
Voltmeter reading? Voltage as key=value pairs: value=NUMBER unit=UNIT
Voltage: value=30 unit=V
